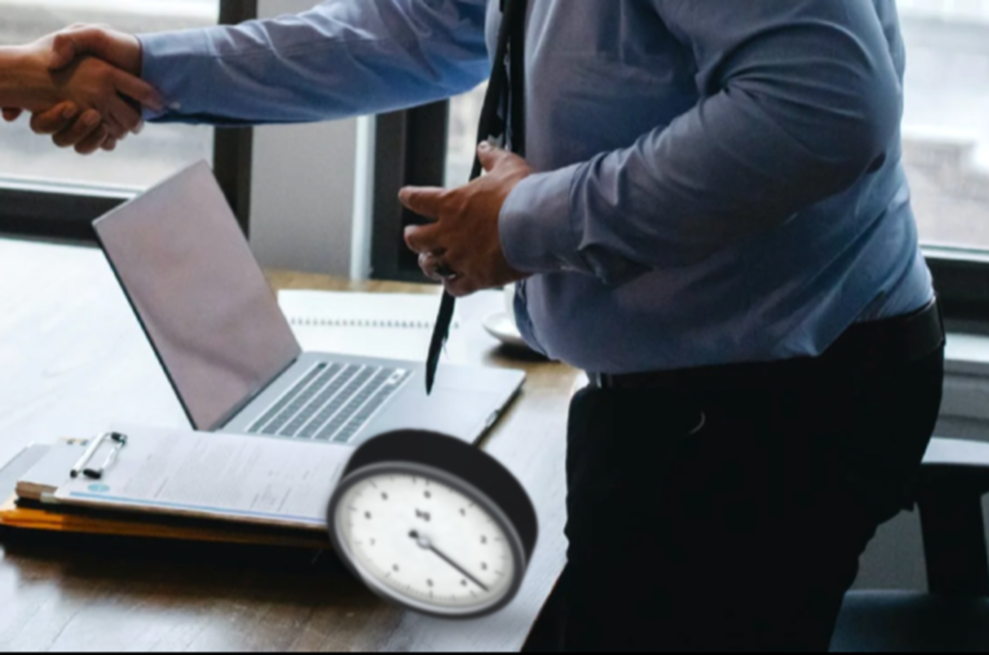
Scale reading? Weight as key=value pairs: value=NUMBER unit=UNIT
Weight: value=3.5 unit=kg
